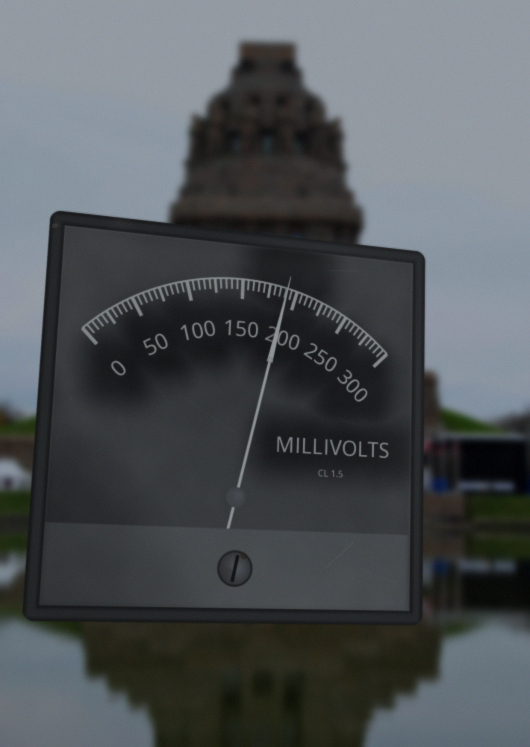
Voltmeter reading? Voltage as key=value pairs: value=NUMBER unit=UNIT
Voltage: value=190 unit=mV
